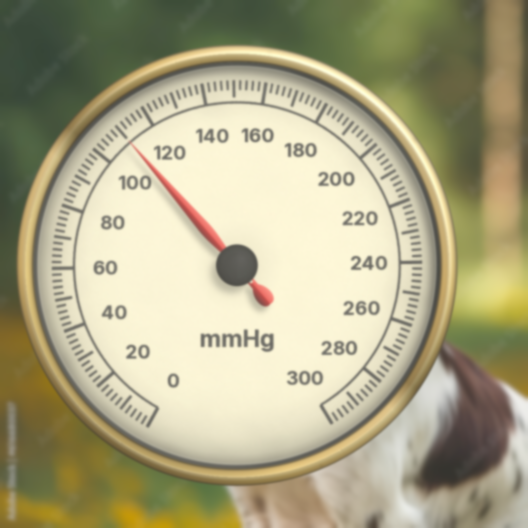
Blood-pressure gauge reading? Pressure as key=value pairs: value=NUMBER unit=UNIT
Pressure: value=110 unit=mmHg
